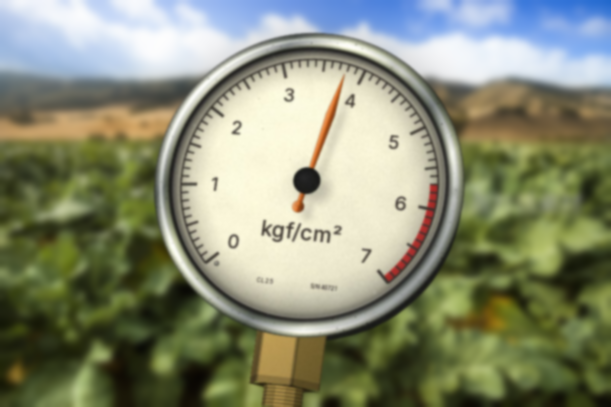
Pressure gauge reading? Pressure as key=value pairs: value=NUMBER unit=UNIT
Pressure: value=3.8 unit=kg/cm²
